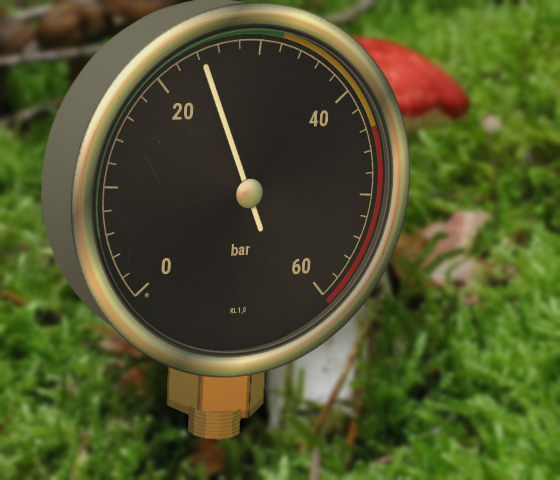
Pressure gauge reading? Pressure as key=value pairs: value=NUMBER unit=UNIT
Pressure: value=24 unit=bar
